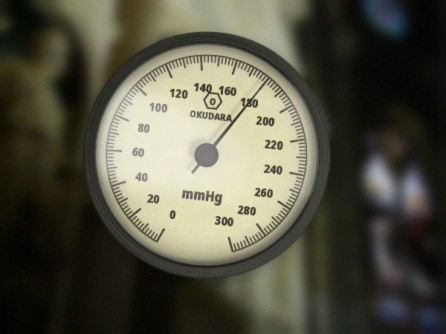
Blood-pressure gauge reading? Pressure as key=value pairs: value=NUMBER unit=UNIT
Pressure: value=180 unit=mmHg
